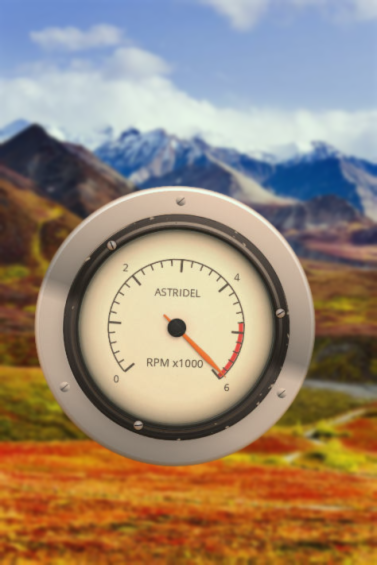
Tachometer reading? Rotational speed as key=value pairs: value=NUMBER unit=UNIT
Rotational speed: value=5900 unit=rpm
